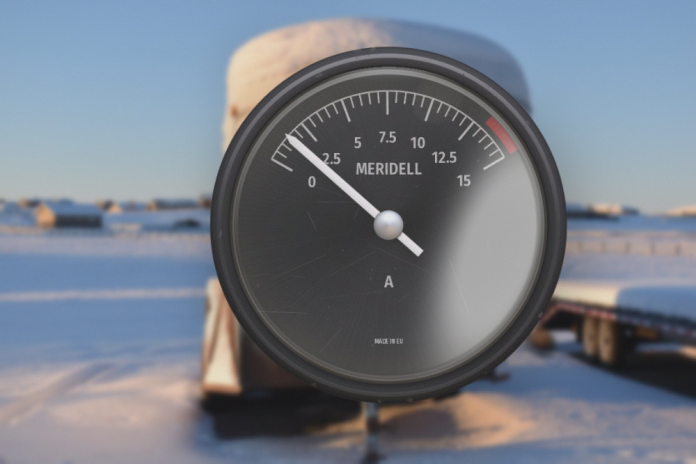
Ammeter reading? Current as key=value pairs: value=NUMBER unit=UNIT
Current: value=1.5 unit=A
